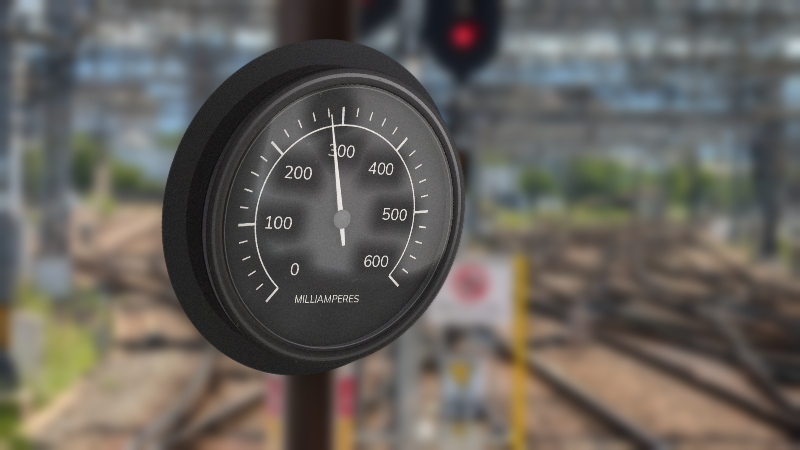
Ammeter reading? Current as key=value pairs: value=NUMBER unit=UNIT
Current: value=280 unit=mA
